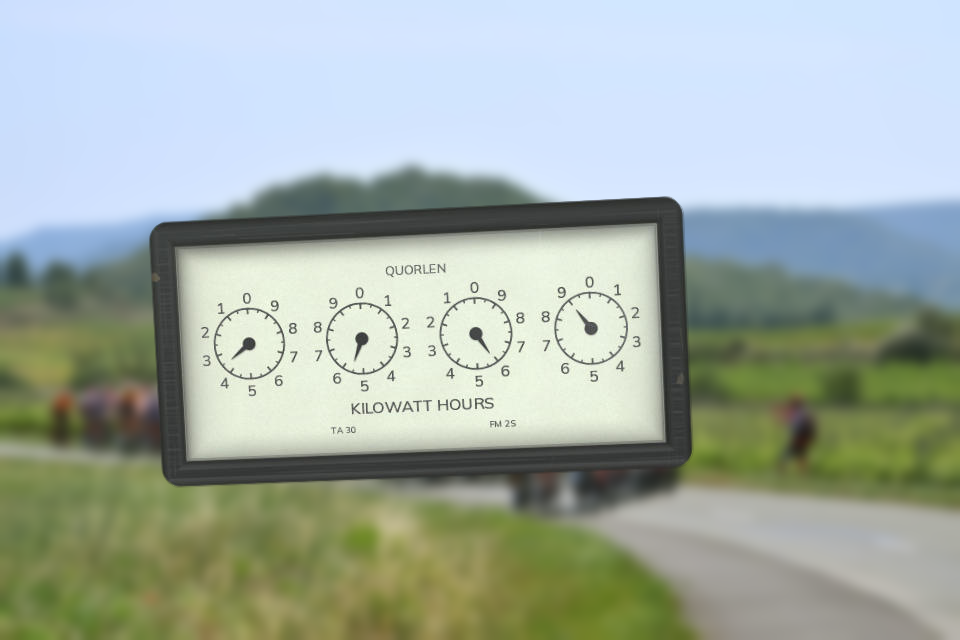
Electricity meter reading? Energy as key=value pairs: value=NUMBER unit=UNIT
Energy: value=3559 unit=kWh
